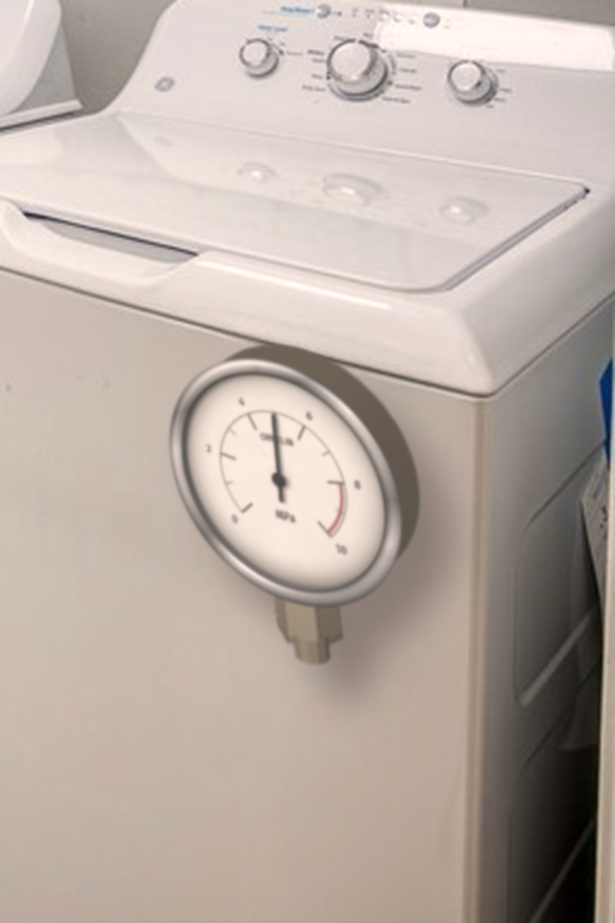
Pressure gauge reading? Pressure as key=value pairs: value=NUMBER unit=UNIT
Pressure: value=5 unit=MPa
